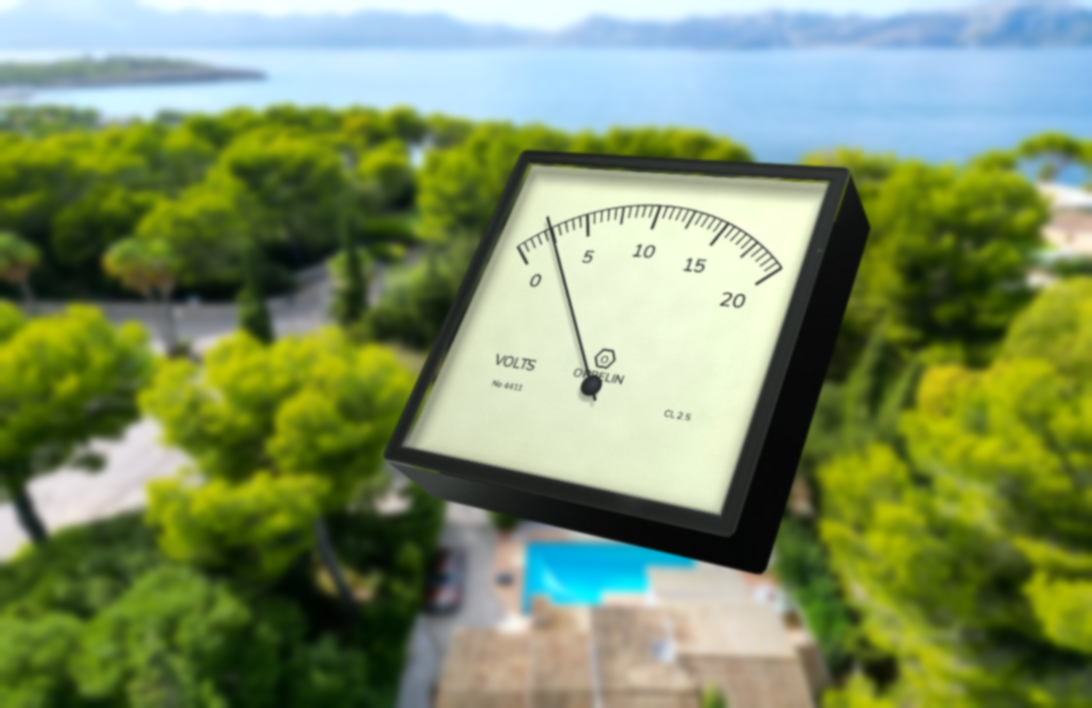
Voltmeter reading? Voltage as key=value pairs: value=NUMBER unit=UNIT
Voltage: value=2.5 unit=V
